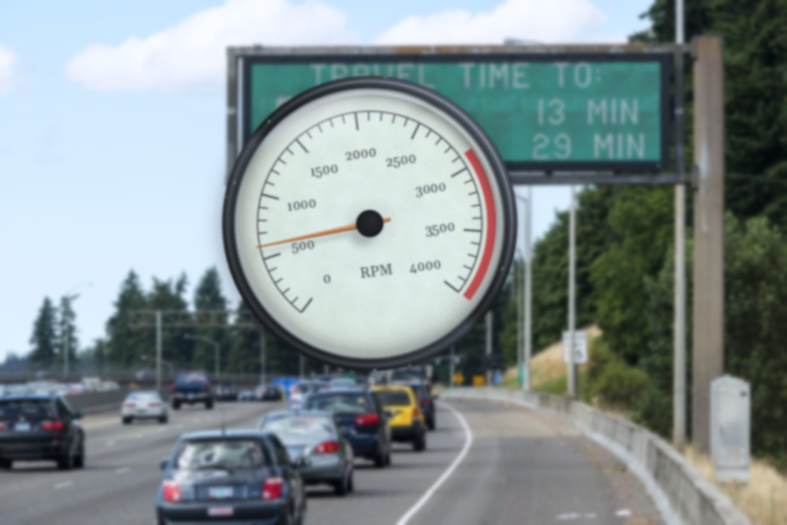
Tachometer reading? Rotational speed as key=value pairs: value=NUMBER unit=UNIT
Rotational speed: value=600 unit=rpm
